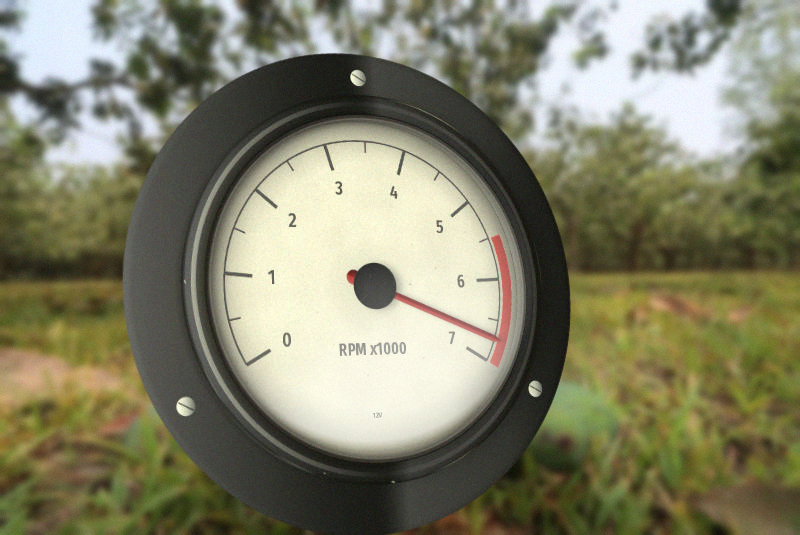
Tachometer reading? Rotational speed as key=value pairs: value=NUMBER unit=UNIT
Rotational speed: value=6750 unit=rpm
